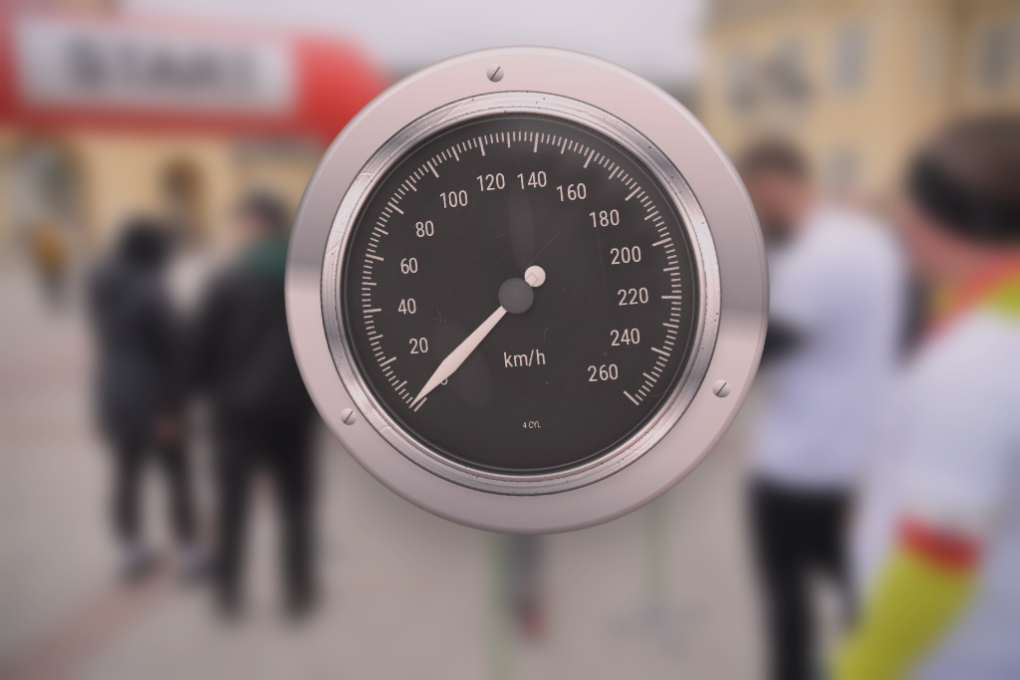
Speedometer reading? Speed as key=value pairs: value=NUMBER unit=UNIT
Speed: value=2 unit=km/h
